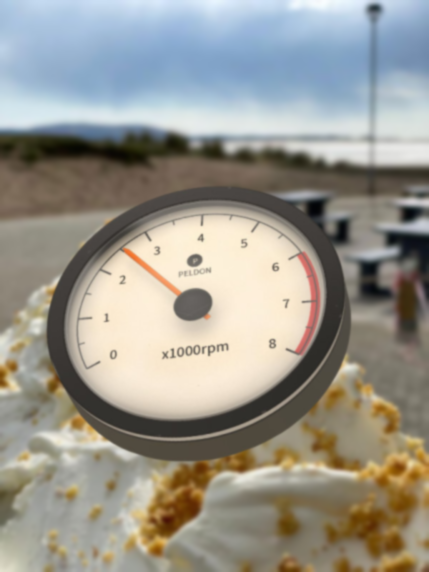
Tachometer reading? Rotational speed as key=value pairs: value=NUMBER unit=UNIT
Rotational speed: value=2500 unit=rpm
